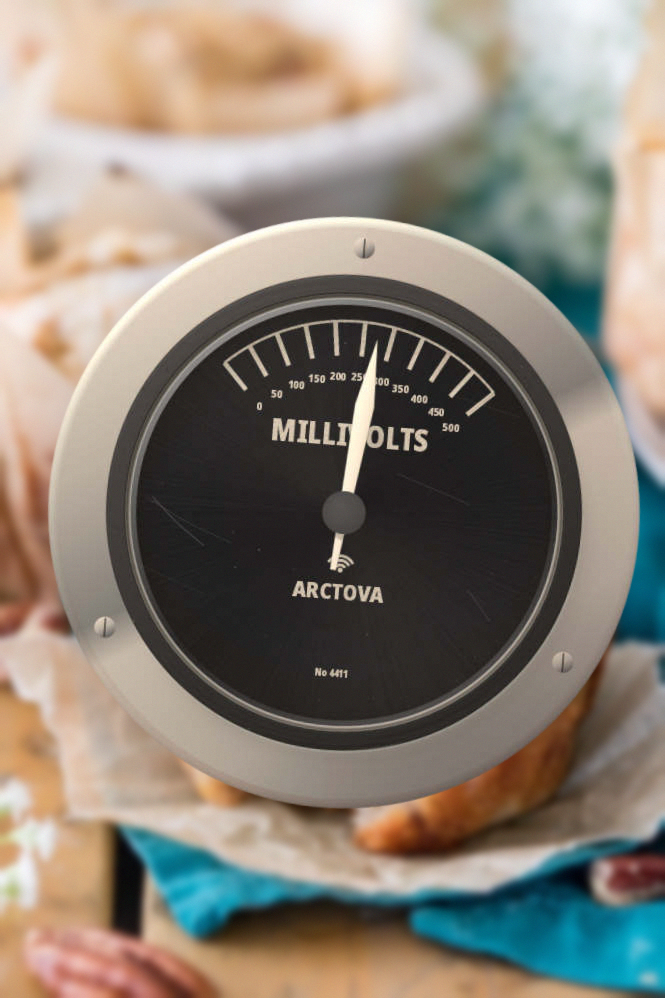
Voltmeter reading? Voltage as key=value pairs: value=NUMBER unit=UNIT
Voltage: value=275 unit=mV
